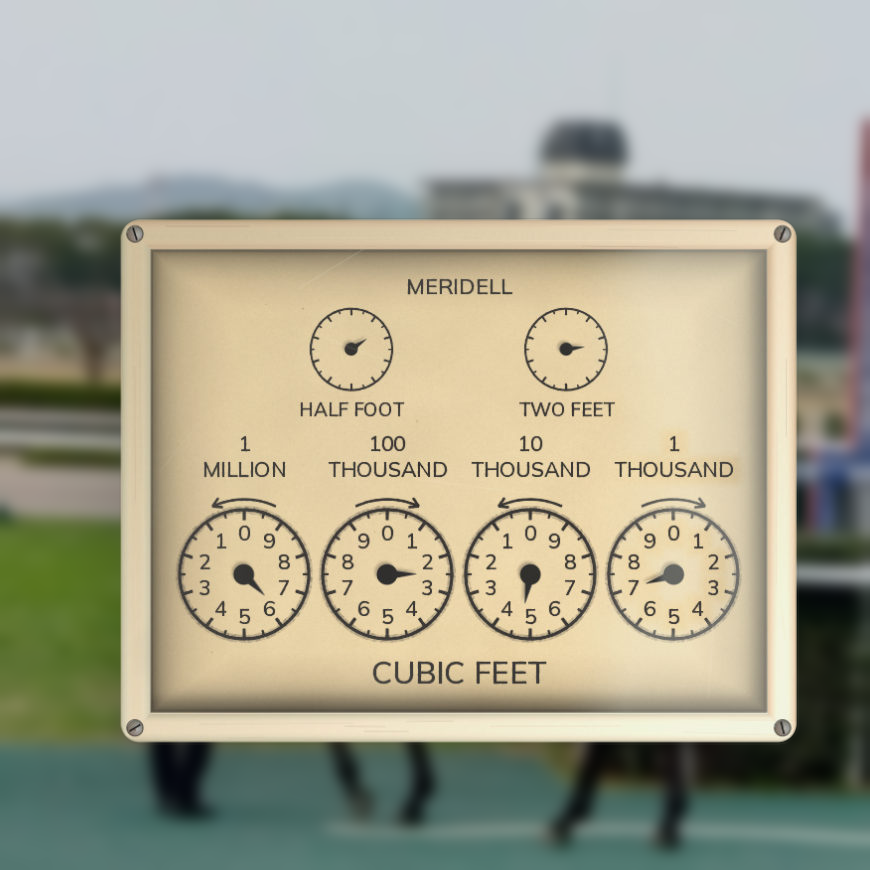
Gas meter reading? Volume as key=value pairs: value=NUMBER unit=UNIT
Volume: value=624700 unit=ft³
